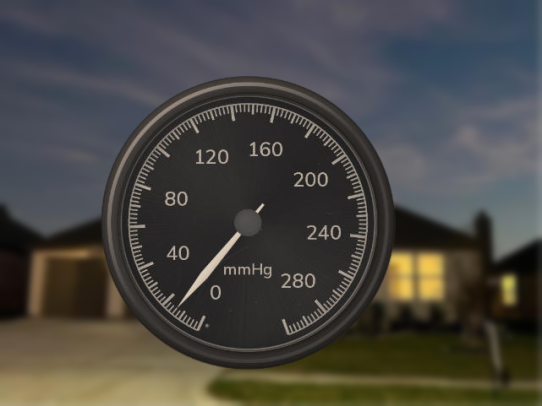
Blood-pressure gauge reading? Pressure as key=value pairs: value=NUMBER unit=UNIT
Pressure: value=14 unit=mmHg
